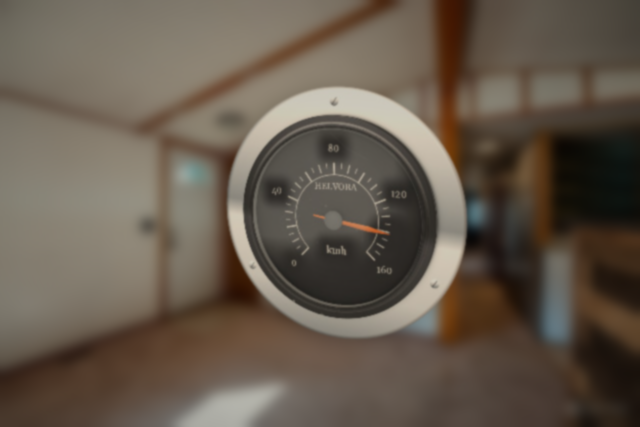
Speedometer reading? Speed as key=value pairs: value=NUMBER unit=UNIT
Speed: value=140 unit=km/h
